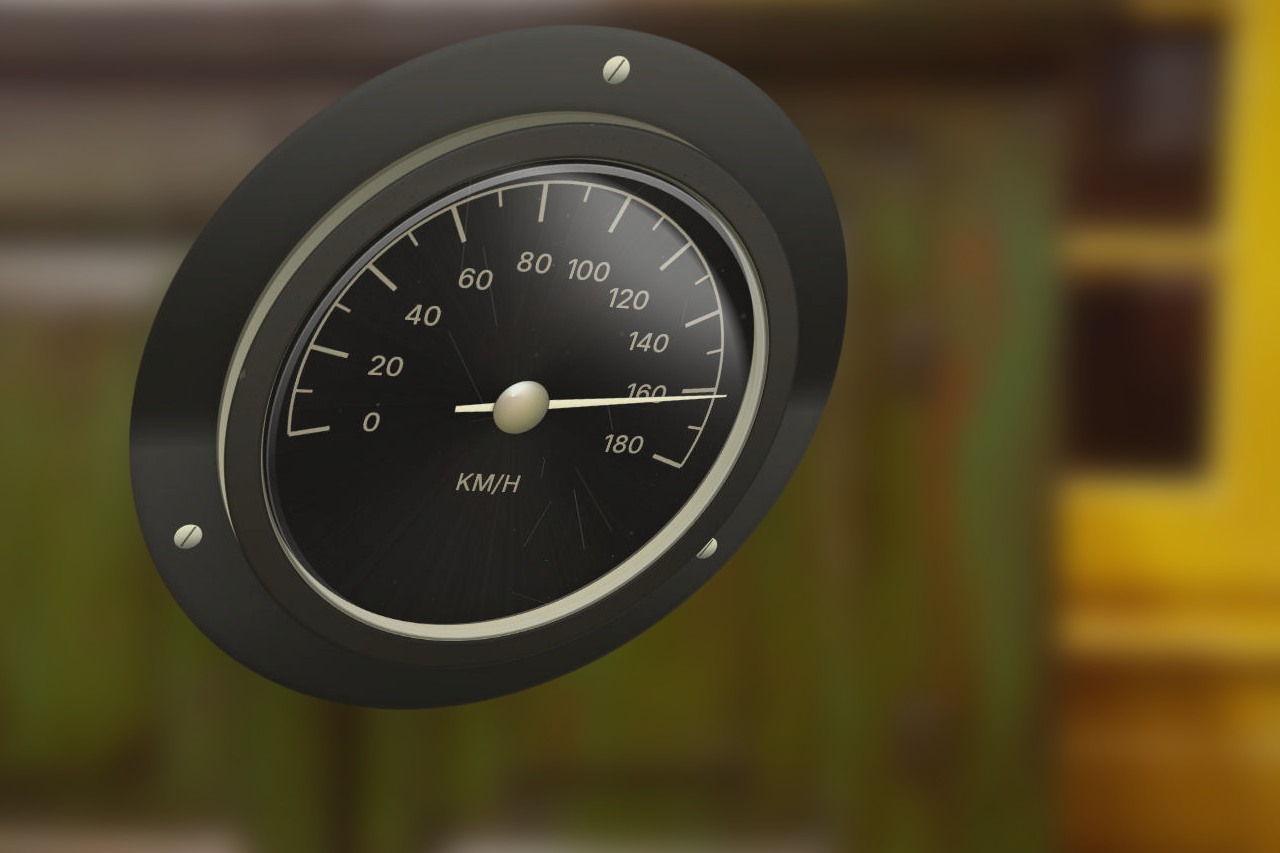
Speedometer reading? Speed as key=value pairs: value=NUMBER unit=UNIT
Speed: value=160 unit=km/h
